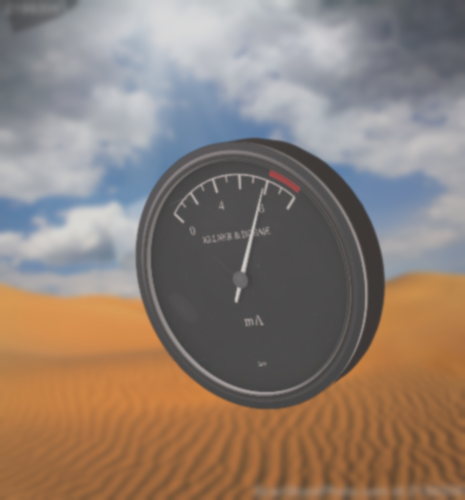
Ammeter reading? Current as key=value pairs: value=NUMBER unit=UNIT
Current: value=8 unit=mA
